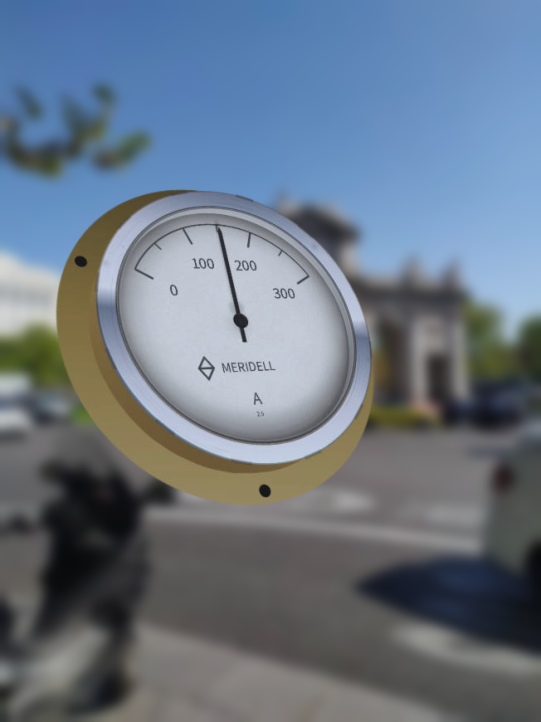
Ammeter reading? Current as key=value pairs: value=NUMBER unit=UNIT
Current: value=150 unit=A
